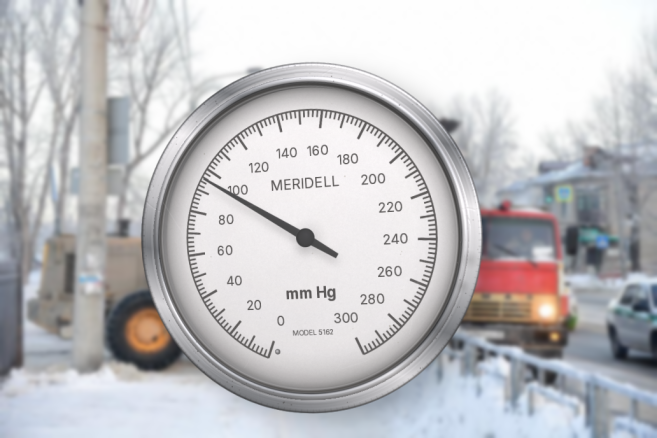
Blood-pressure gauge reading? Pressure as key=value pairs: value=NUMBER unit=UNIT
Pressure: value=96 unit=mmHg
